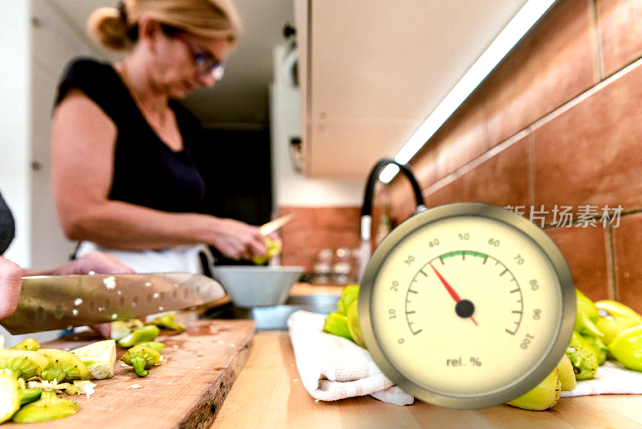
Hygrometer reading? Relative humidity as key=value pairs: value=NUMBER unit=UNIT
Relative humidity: value=35 unit=%
